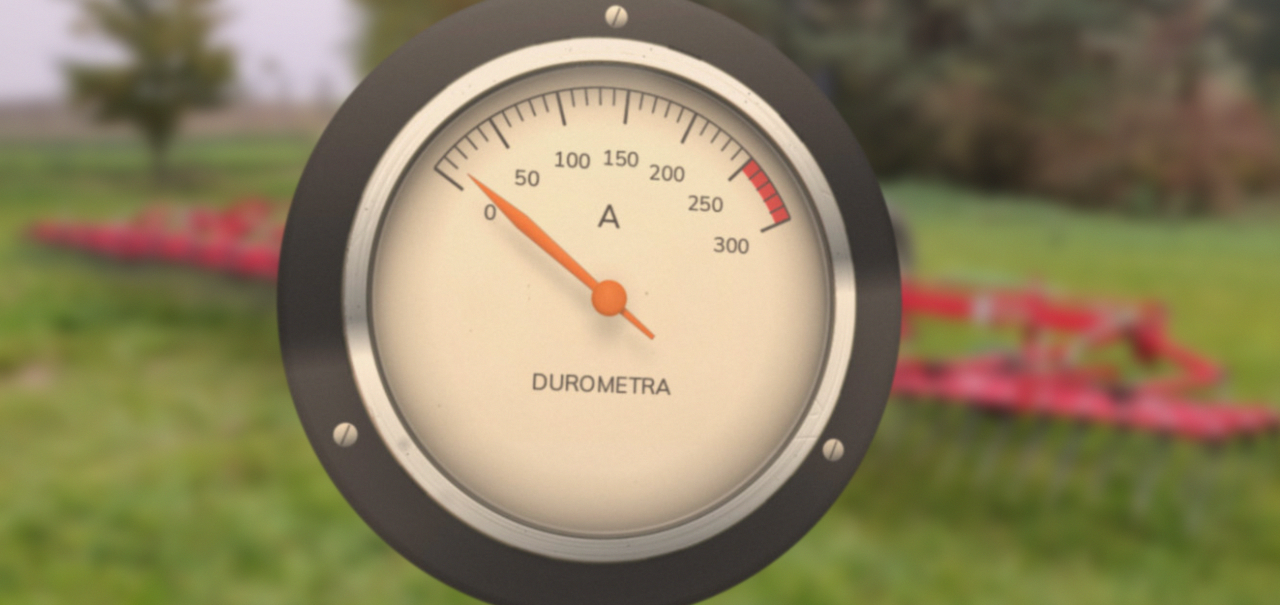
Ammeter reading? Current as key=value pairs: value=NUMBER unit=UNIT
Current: value=10 unit=A
